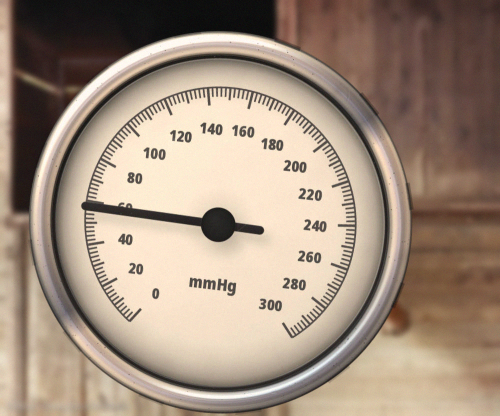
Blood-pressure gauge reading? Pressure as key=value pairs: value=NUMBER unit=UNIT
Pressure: value=58 unit=mmHg
